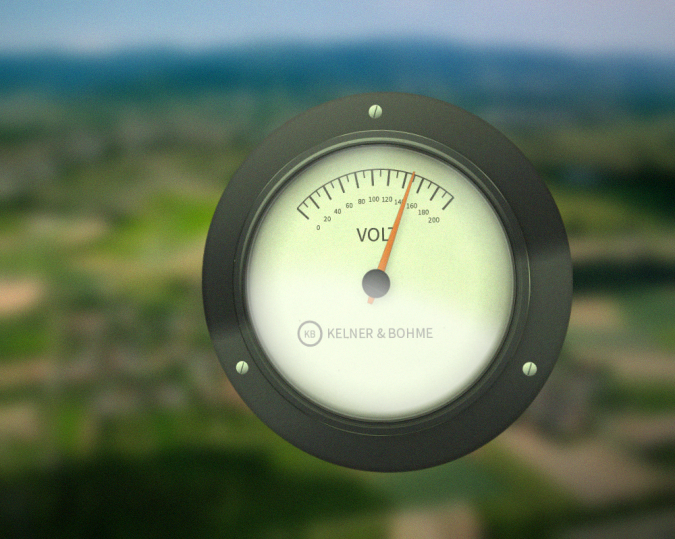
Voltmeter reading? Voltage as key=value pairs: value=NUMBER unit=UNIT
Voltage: value=150 unit=V
